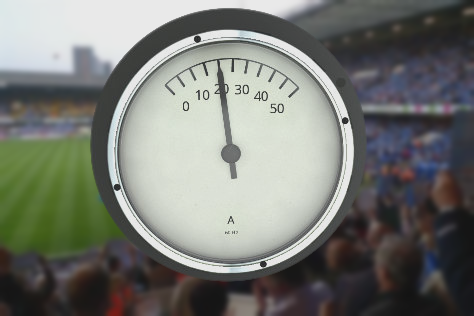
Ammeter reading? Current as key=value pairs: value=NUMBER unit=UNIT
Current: value=20 unit=A
